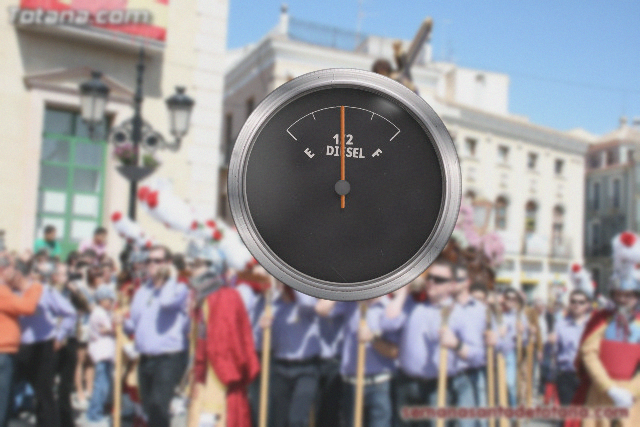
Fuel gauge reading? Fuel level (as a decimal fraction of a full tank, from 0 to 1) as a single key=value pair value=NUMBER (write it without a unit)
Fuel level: value=0.5
